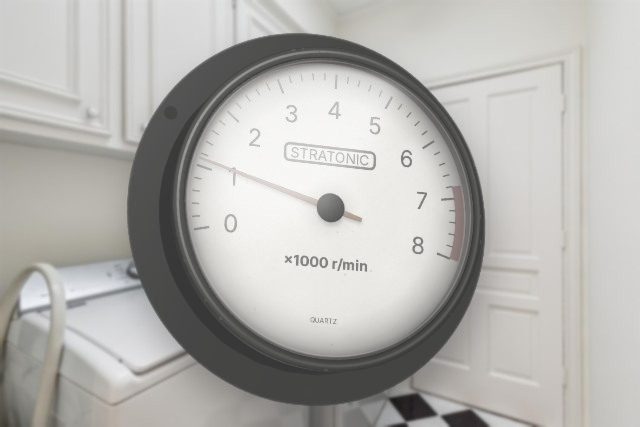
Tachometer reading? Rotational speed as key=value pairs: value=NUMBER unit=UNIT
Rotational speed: value=1100 unit=rpm
